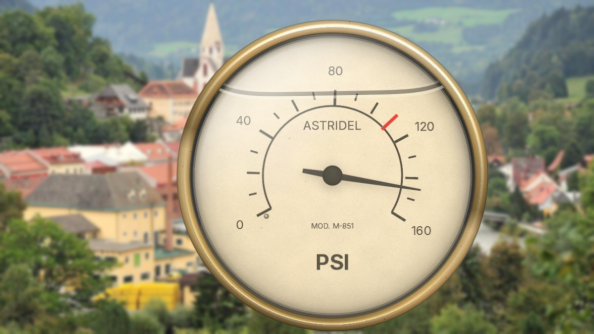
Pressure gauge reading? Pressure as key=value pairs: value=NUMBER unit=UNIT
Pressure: value=145 unit=psi
